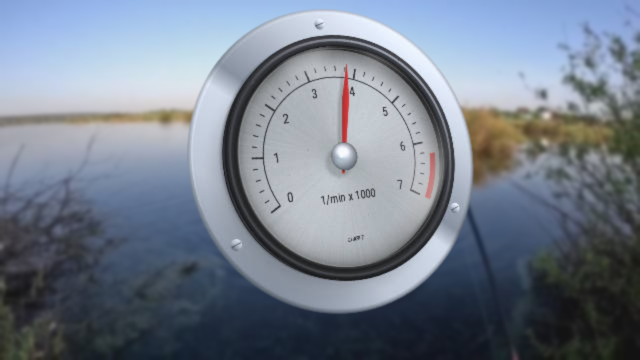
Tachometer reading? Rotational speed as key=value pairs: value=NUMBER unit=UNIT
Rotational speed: value=3800 unit=rpm
